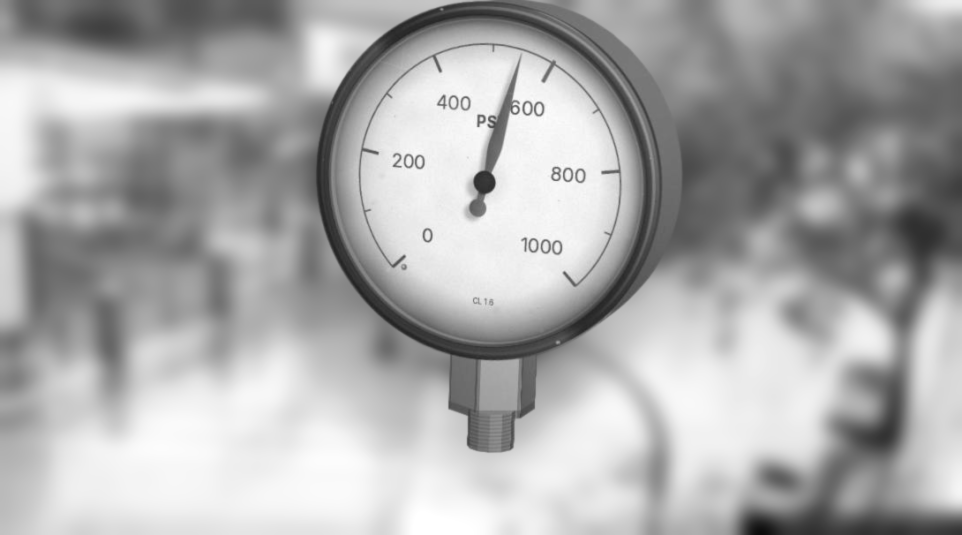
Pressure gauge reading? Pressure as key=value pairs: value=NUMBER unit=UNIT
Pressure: value=550 unit=psi
